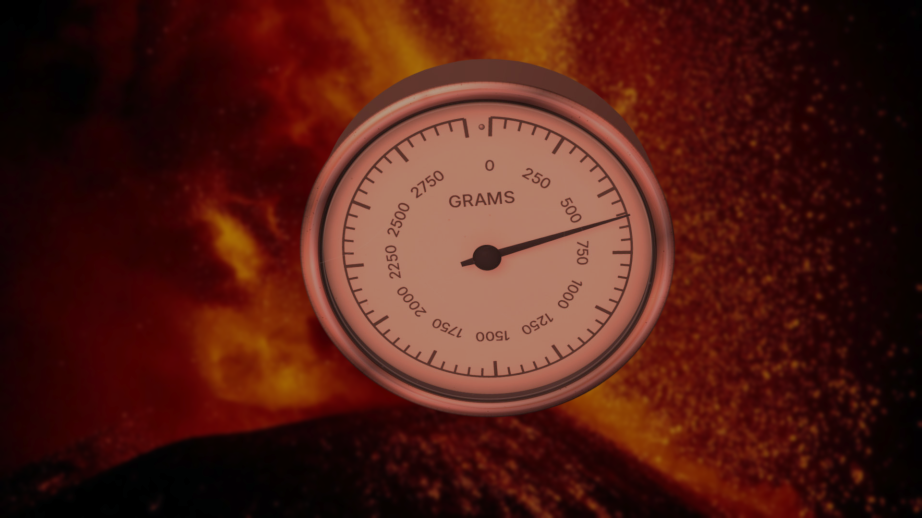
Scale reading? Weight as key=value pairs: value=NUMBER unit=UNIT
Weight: value=600 unit=g
